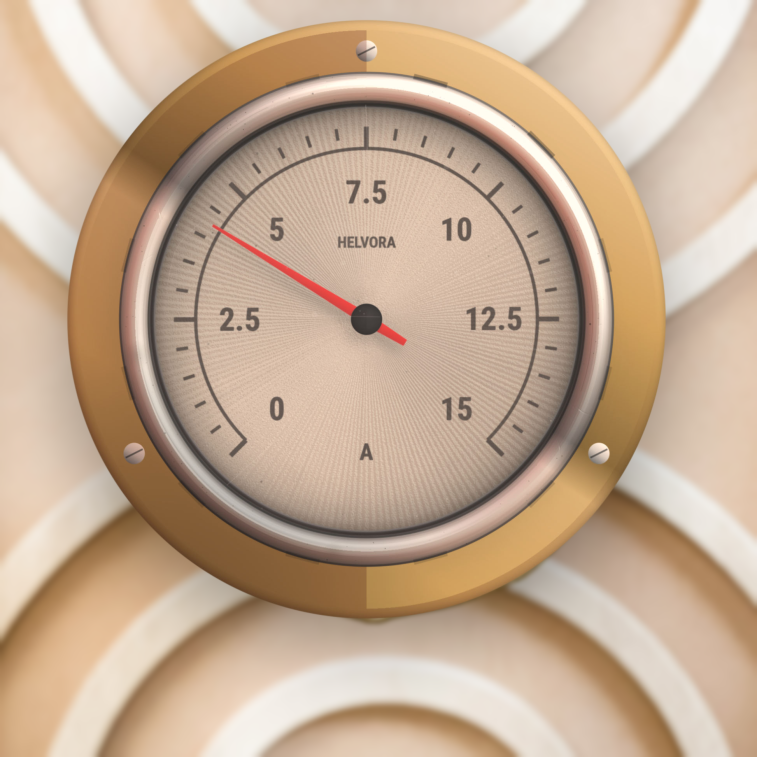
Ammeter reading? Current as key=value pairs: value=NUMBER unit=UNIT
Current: value=4.25 unit=A
